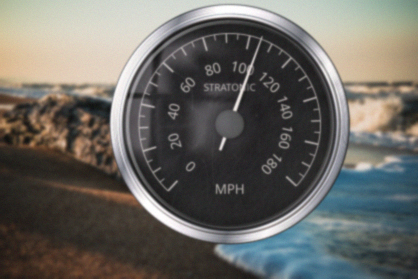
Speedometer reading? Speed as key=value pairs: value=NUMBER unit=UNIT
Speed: value=105 unit=mph
